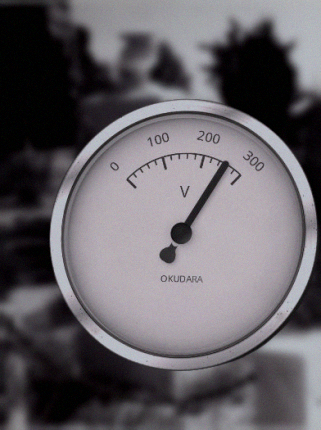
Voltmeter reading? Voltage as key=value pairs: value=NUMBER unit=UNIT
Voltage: value=260 unit=V
